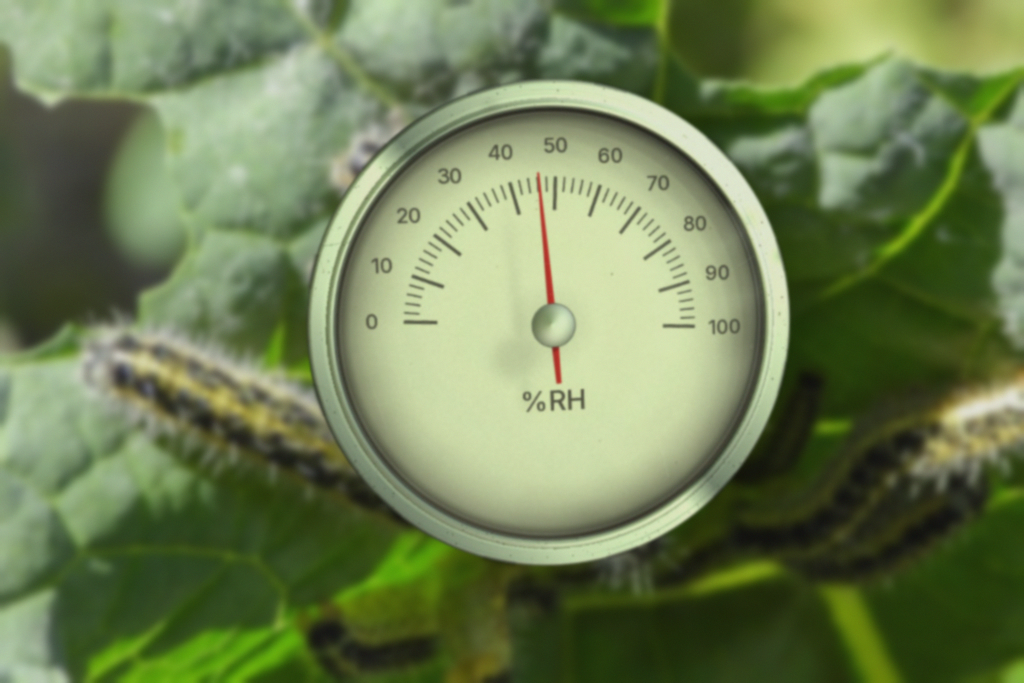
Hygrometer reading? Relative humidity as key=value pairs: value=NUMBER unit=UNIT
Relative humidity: value=46 unit=%
